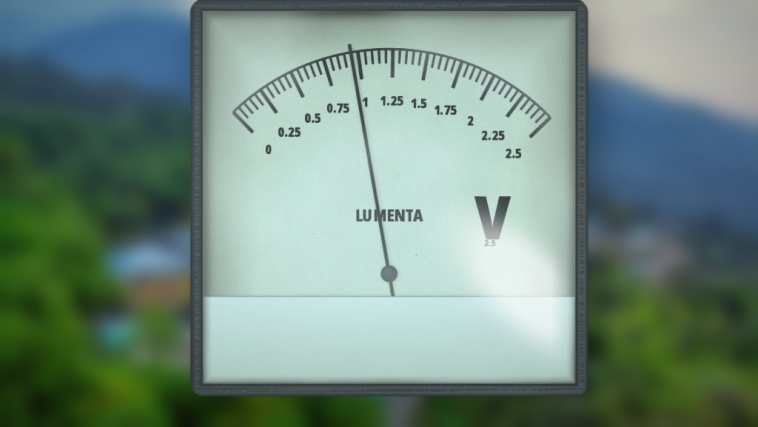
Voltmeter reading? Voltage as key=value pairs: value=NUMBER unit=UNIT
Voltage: value=0.95 unit=V
